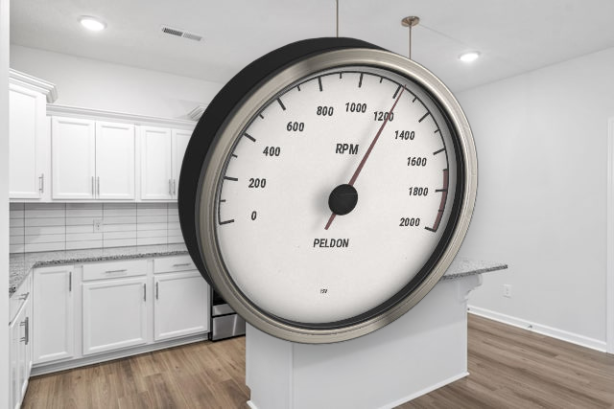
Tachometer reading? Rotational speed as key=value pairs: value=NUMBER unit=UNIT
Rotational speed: value=1200 unit=rpm
